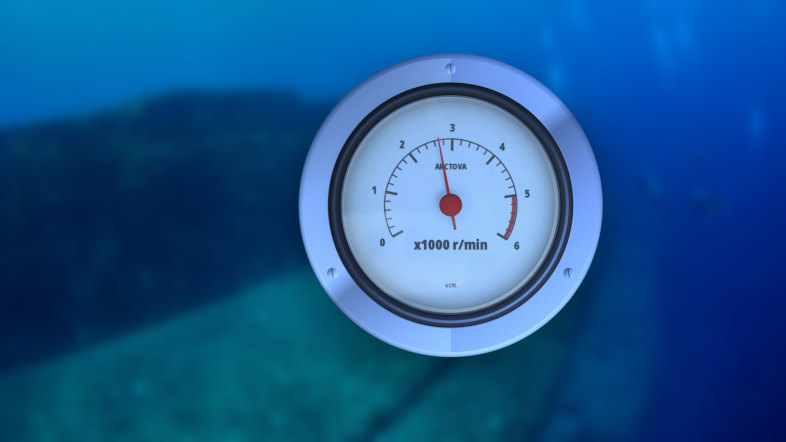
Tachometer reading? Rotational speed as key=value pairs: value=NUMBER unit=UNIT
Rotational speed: value=2700 unit=rpm
